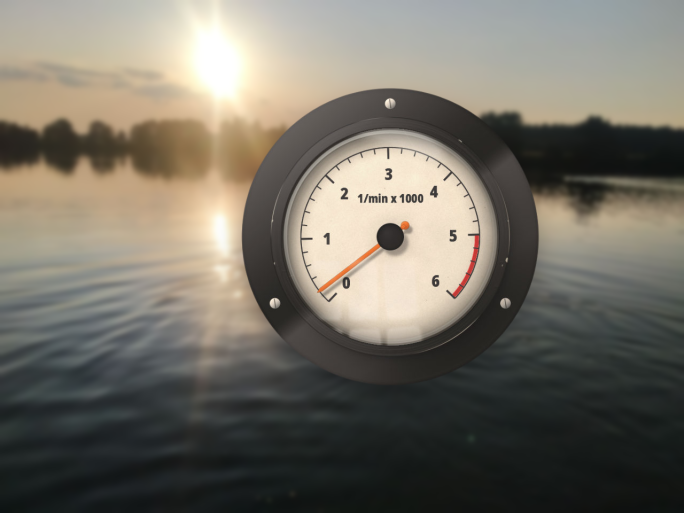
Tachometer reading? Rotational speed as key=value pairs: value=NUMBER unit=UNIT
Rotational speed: value=200 unit=rpm
